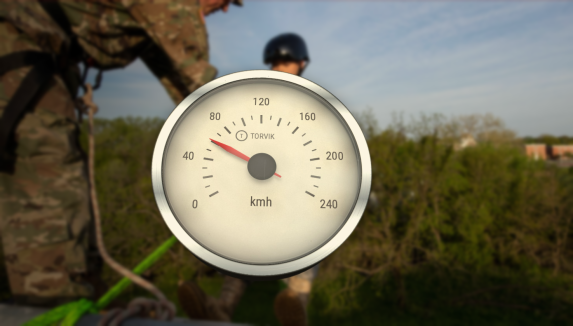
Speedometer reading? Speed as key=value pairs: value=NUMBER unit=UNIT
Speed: value=60 unit=km/h
